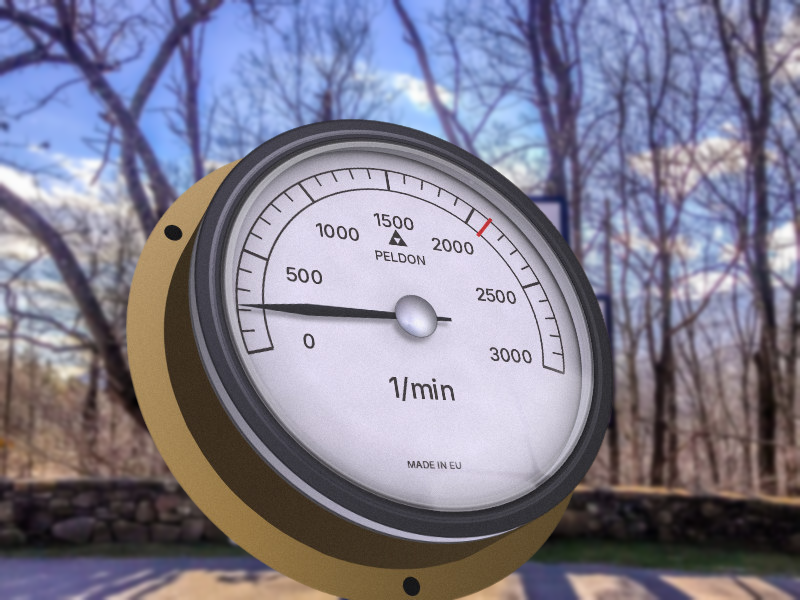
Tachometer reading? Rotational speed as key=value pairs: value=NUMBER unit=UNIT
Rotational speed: value=200 unit=rpm
